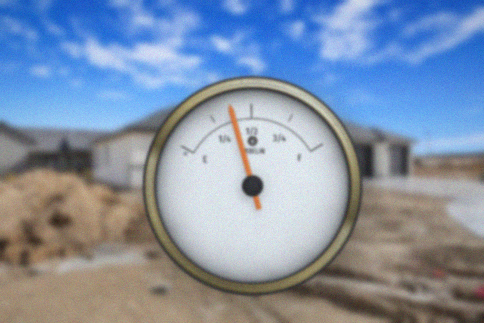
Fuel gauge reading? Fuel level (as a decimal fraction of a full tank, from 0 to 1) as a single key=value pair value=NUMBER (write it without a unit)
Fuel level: value=0.375
